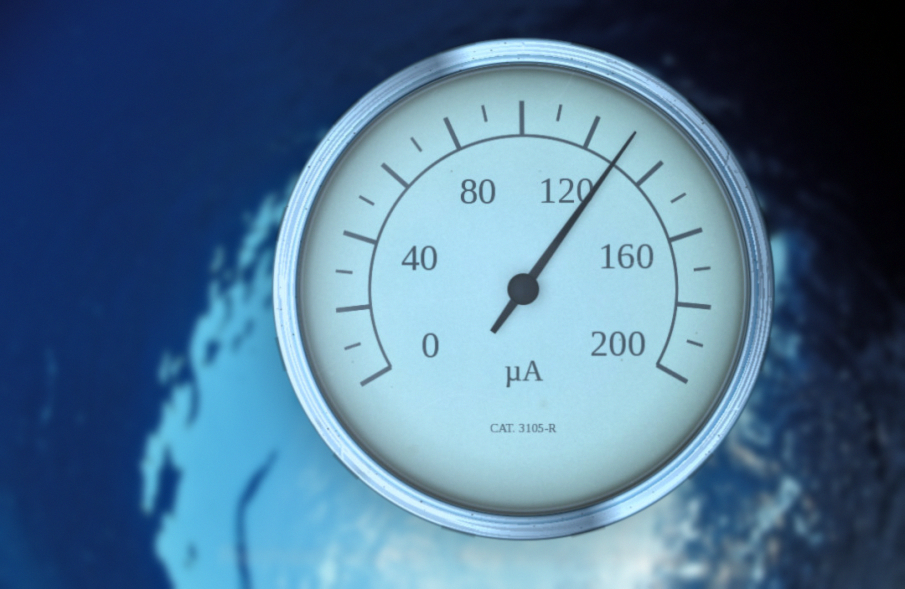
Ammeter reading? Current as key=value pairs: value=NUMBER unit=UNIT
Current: value=130 unit=µA
